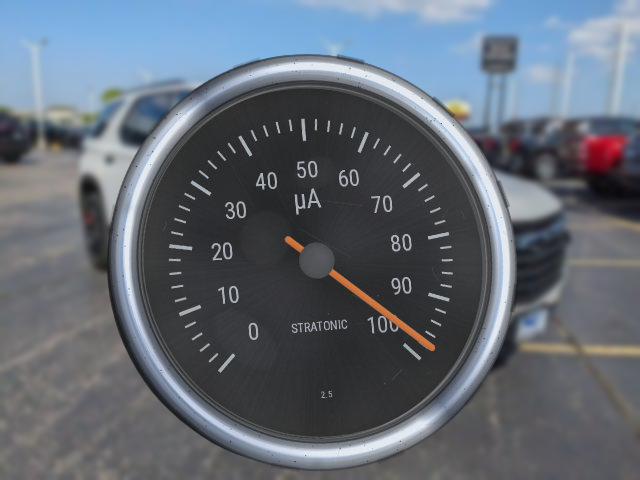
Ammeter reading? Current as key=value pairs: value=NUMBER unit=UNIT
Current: value=98 unit=µA
